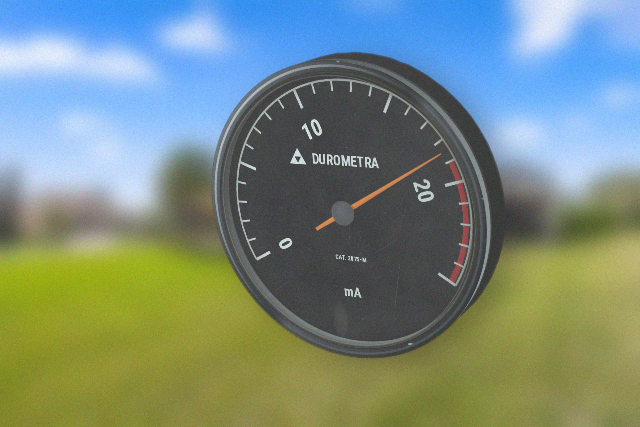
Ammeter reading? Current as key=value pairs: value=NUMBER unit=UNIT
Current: value=18.5 unit=mA
